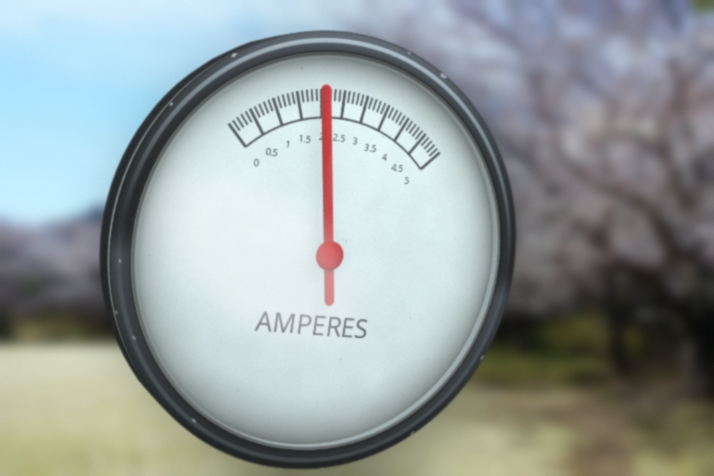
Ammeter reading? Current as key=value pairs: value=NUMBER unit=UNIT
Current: value=2 unit=A
